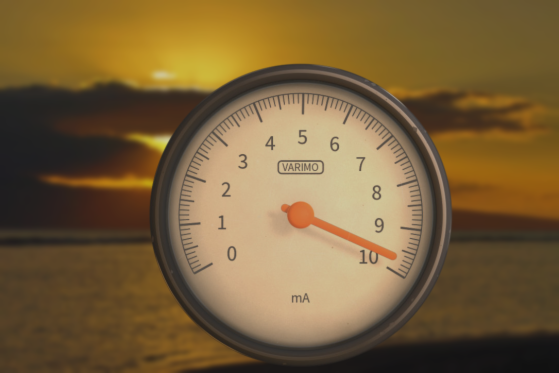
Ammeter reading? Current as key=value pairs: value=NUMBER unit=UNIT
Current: value=9.7 unit=mA
